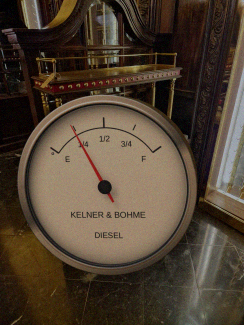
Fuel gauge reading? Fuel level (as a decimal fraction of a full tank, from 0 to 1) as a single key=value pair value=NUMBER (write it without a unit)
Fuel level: value=0.25
